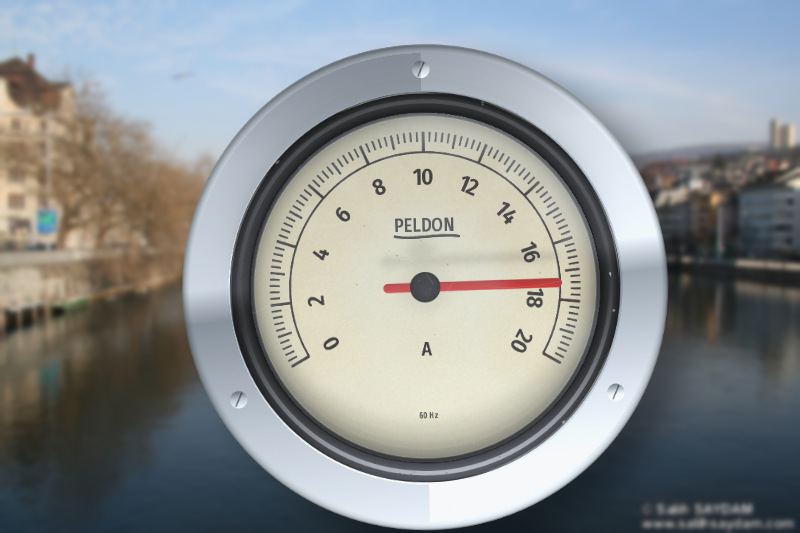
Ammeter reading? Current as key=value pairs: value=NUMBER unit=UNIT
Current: value=17.4 unit=A
